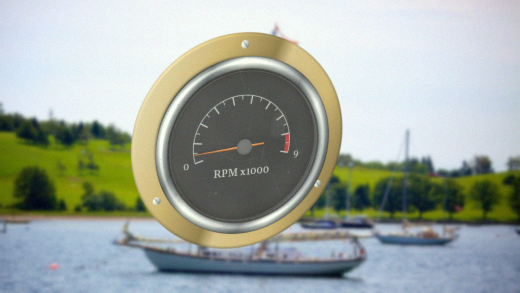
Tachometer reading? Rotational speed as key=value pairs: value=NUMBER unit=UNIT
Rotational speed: value=500 unit=rpm
